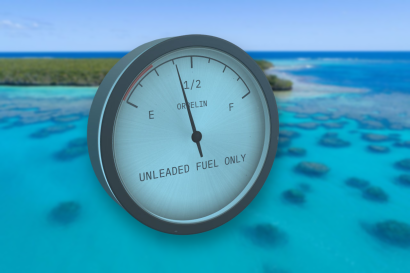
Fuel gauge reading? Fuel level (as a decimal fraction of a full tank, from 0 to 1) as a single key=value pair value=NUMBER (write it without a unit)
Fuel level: value=0.375
